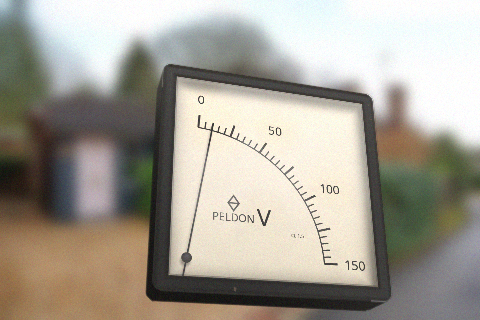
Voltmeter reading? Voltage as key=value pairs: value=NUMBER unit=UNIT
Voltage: value=10 unit=V
